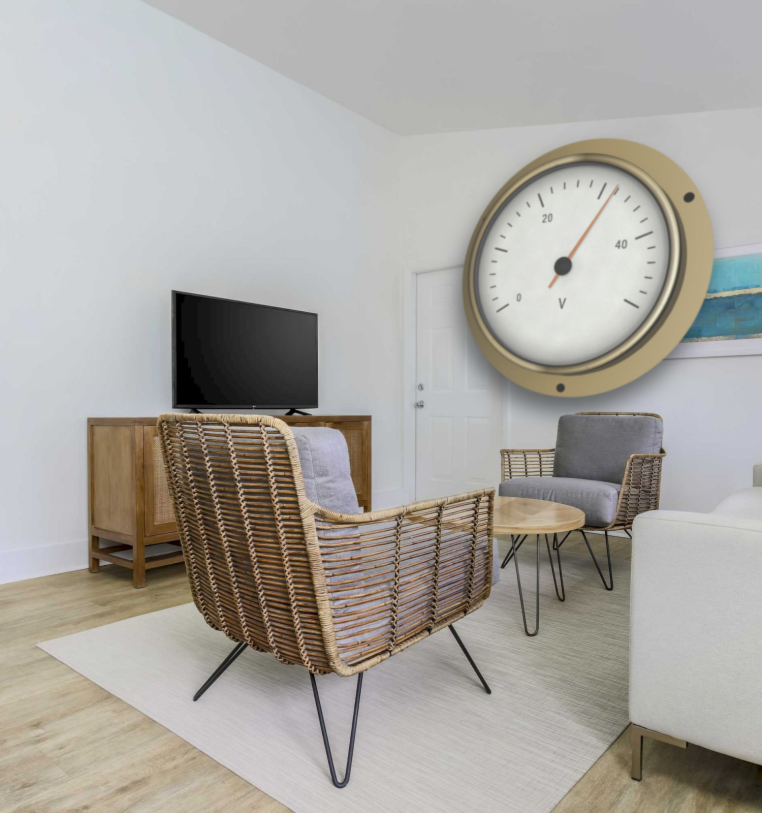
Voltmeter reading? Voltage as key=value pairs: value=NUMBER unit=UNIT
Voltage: value=32 unit=V
